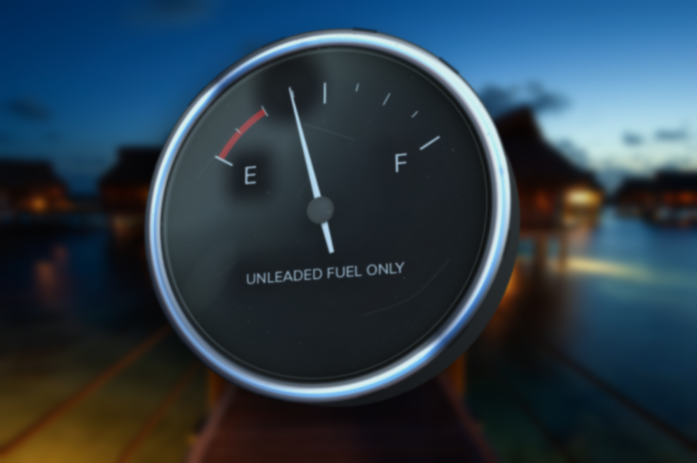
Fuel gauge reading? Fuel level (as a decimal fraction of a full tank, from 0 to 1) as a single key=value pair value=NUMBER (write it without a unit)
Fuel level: value=0.375
